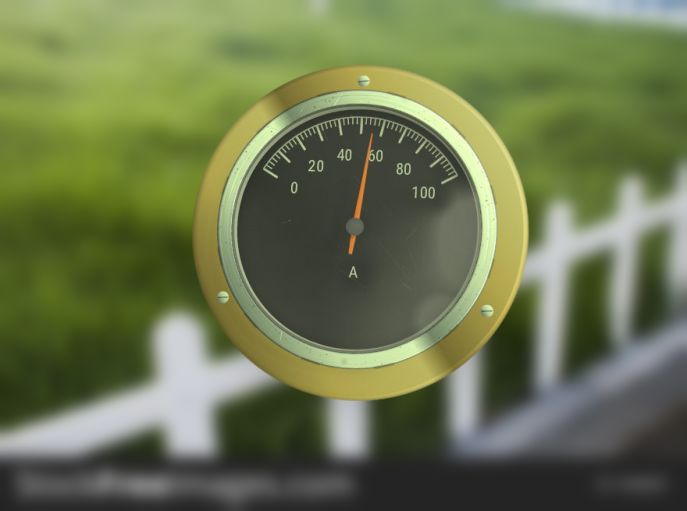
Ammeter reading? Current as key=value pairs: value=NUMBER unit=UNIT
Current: value=56 unit=A
